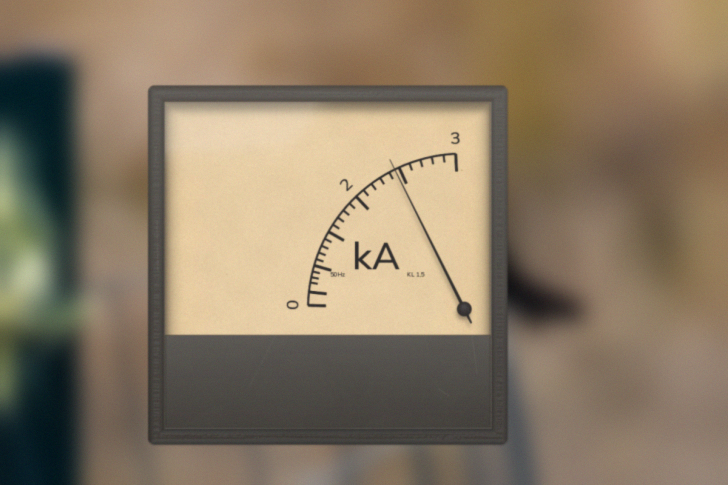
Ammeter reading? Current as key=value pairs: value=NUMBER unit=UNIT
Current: value=2.45 unit=kA
